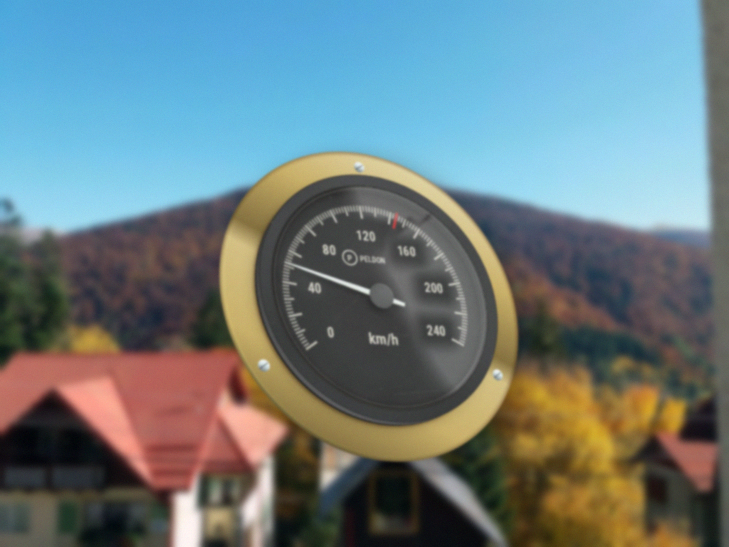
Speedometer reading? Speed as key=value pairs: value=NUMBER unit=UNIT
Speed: value=50 unit=km/h
